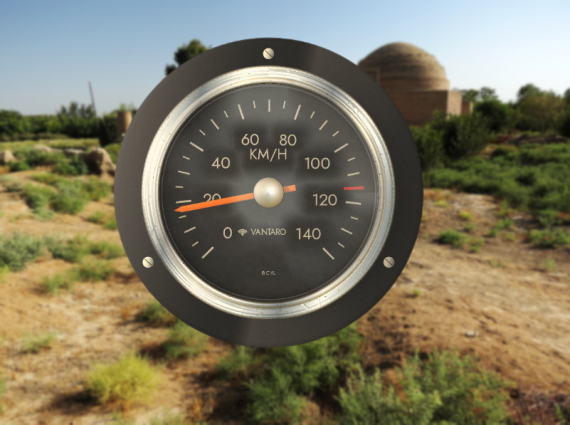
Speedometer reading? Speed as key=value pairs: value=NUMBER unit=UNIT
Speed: value=17.5 unit=km/h
